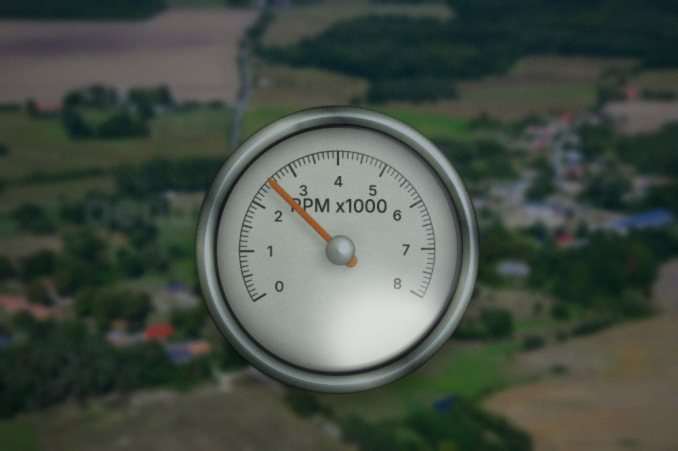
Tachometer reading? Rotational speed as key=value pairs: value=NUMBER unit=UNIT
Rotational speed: value=2500 unit=rpm
